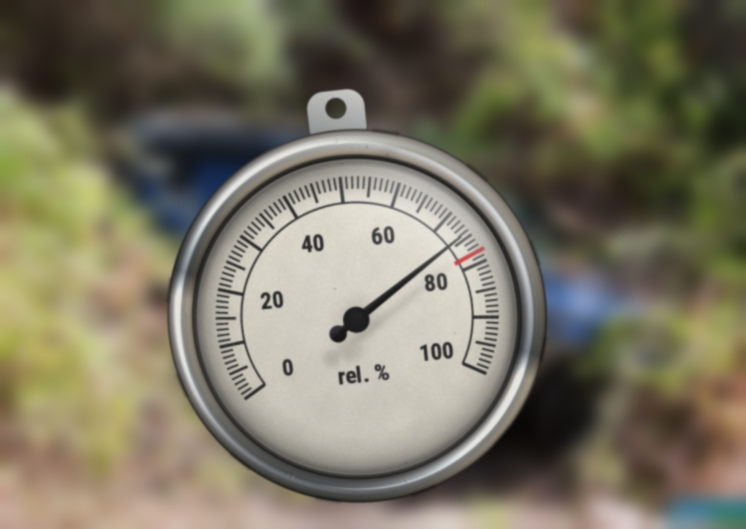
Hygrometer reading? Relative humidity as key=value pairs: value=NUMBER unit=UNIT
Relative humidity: value=74 unit=%
